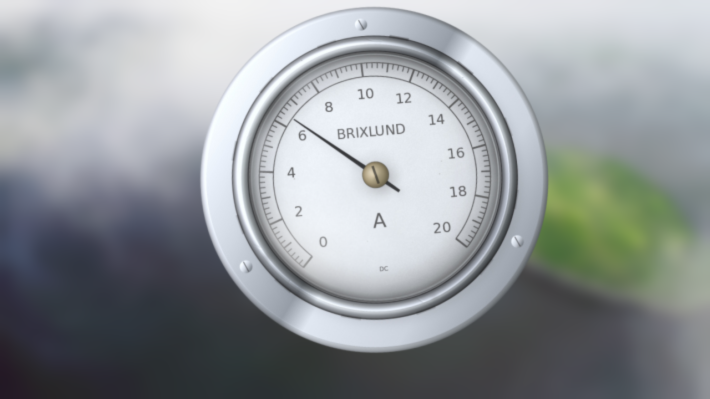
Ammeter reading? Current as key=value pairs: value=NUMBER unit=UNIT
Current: value=6.4 unit=A
